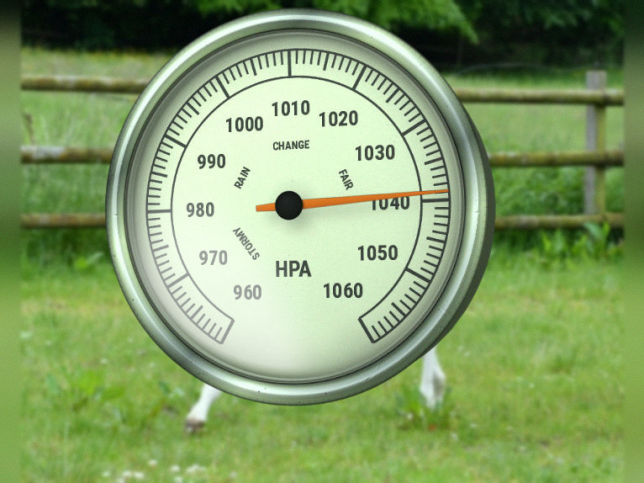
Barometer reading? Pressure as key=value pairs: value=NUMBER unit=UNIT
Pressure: value=1039 unit=hPa
